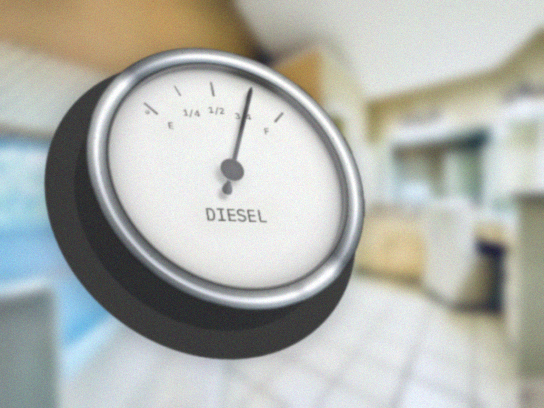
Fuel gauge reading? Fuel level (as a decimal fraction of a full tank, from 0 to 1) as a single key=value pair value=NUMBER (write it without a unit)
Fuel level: value=0.75
